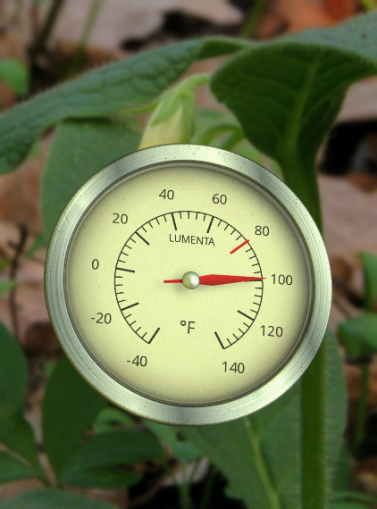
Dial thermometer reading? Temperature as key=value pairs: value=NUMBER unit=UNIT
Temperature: value=100 unit=°F
